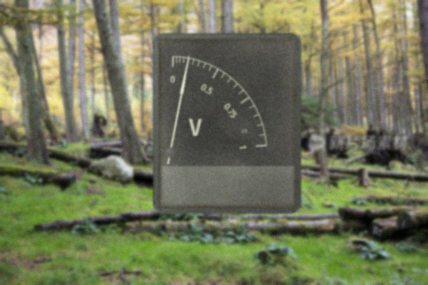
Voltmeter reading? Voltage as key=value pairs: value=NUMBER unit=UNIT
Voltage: value=0.25 unit=V
